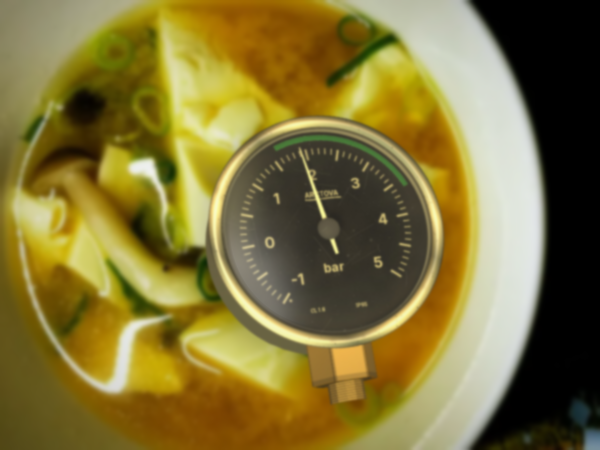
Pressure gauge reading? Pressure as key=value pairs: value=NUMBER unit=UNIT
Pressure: value=1.9 unit=bar
